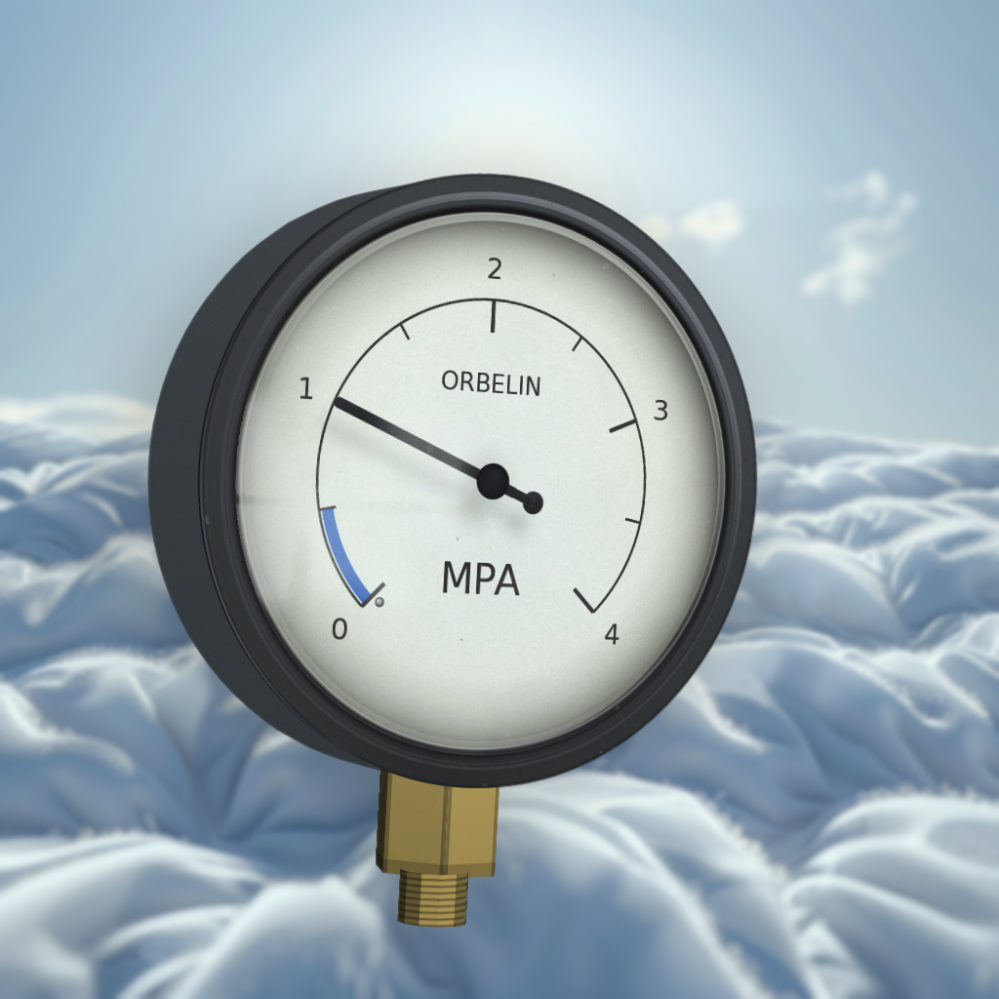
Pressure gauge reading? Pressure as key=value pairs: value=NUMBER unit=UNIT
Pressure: value=1 unit=MPa
